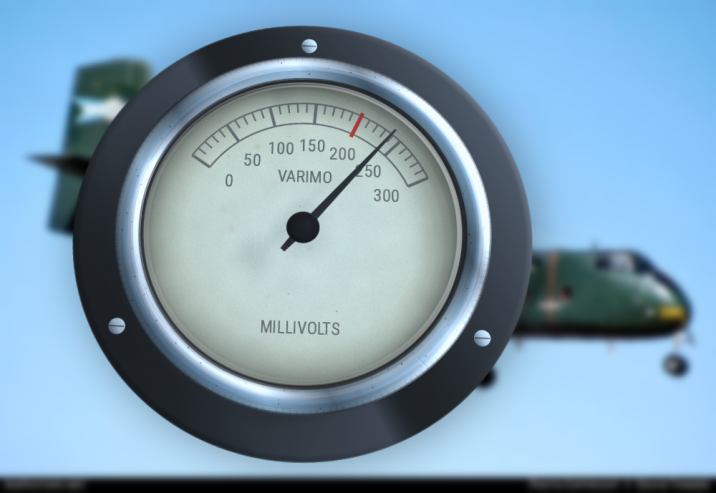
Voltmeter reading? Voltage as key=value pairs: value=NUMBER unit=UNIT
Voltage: value=240 unit=mV
